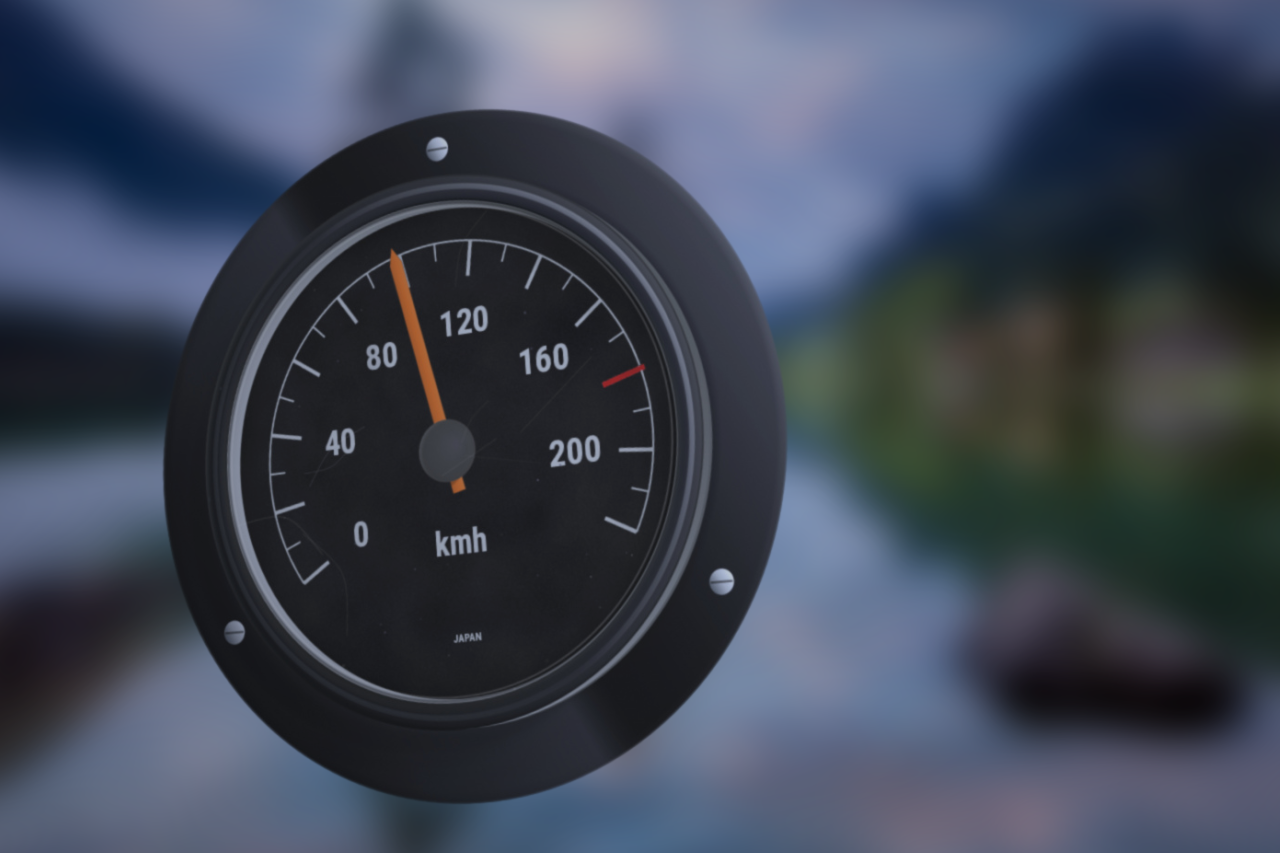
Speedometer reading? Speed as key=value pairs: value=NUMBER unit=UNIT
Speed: value=100 unit=km/h
